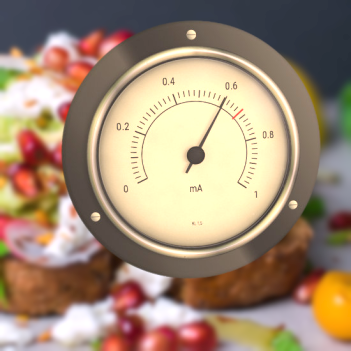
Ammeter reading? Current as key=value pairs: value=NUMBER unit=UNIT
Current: value=0.6 unit=mA
